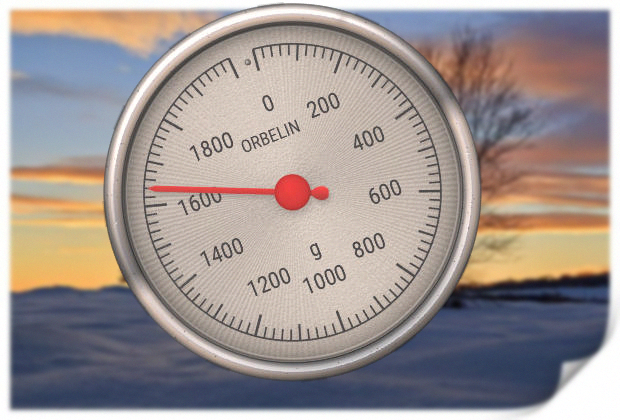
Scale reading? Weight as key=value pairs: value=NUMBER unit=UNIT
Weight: value=1640 unit=g
